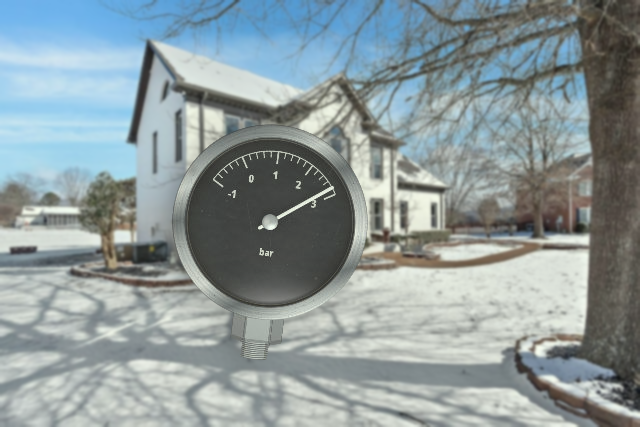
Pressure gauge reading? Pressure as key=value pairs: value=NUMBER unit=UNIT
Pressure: value=2.8 unit=bar
